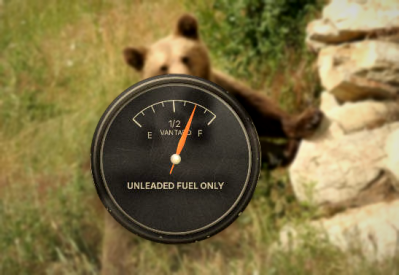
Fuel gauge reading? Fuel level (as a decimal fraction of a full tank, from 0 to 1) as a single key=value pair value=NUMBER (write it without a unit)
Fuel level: value=0.75
